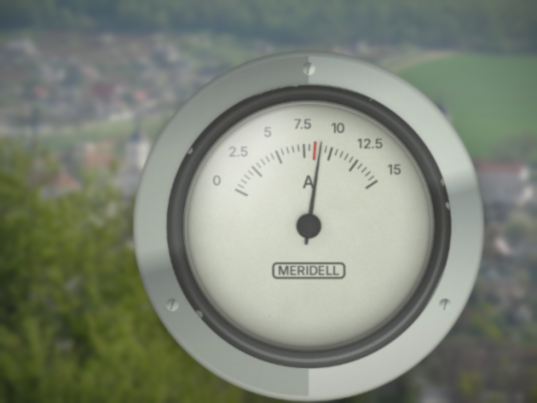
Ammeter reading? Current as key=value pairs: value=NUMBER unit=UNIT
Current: value=9 unit=A
